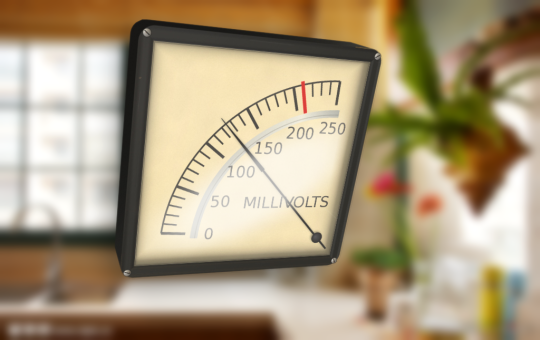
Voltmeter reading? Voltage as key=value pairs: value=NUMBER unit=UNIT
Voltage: value=125 unit=mV
